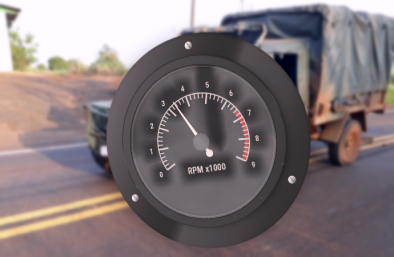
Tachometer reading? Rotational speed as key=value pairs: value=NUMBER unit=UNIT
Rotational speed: value=3400 unit=rpm
